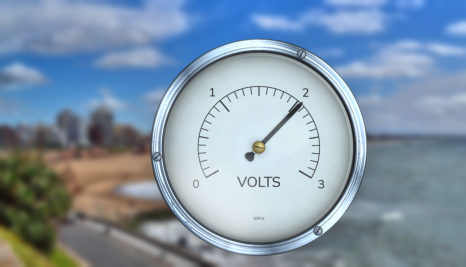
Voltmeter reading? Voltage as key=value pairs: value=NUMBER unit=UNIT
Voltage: value=2.05 unit=V
